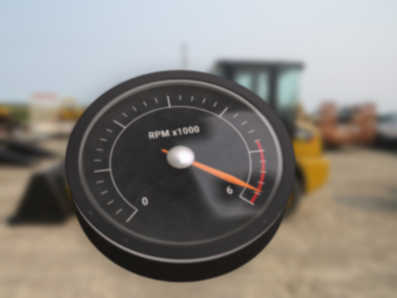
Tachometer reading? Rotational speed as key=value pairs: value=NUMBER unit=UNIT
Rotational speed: value=5800 unit=rpm
